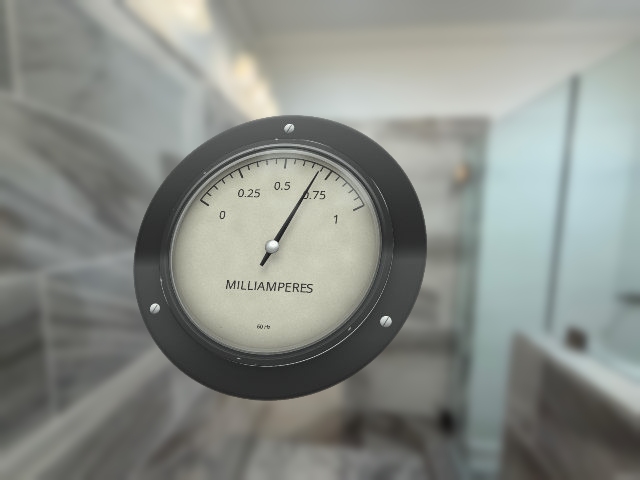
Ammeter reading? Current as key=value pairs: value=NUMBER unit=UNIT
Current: value=0.7 unit=mA
